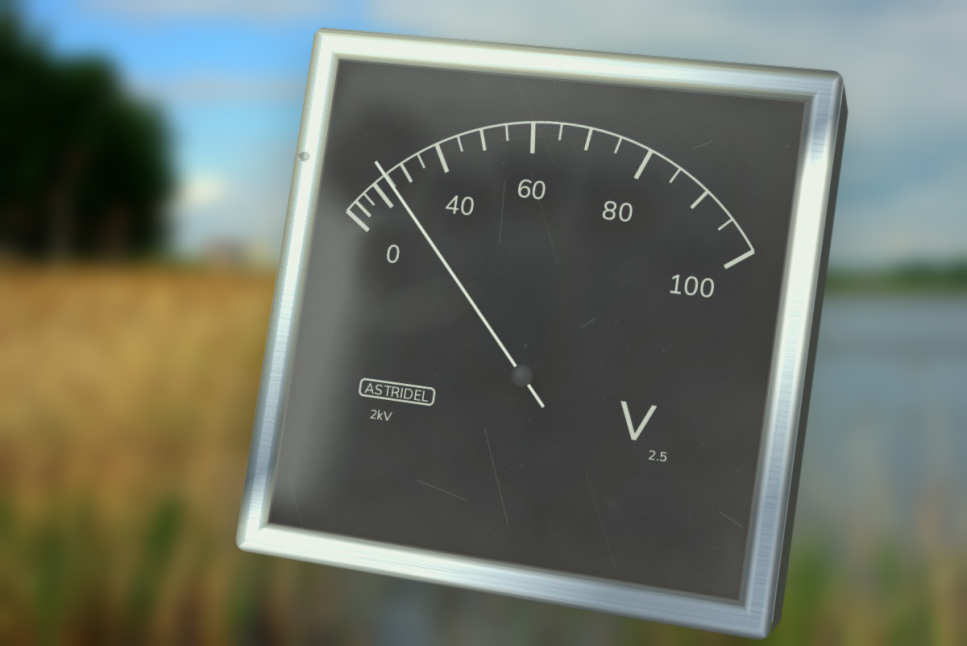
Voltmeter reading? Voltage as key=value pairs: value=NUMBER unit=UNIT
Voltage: value=25 unit=V
